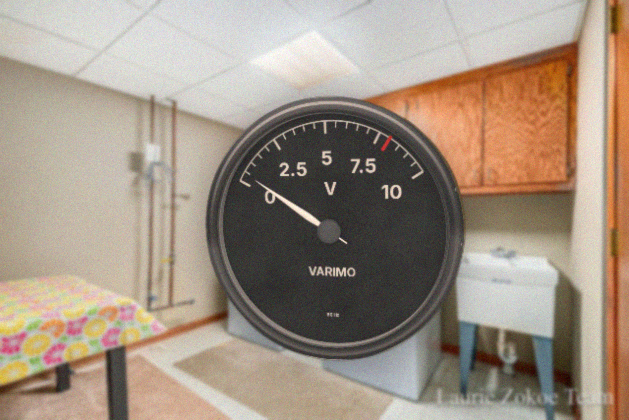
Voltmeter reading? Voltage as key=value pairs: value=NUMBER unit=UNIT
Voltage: value=0.5 unit=V
